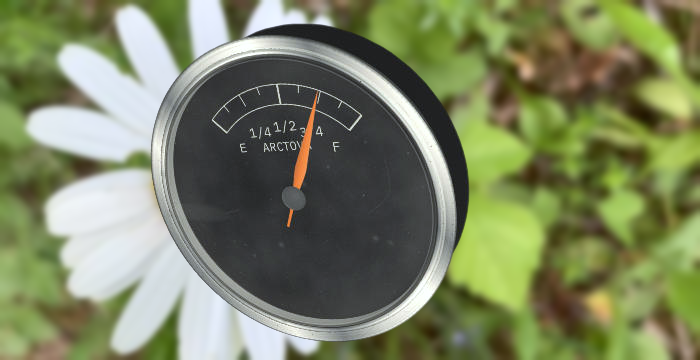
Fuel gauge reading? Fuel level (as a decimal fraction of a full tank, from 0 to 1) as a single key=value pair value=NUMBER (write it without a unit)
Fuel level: value=0.75
